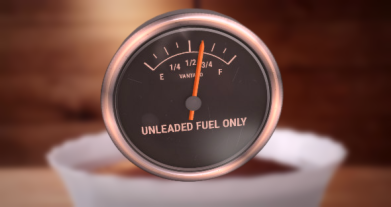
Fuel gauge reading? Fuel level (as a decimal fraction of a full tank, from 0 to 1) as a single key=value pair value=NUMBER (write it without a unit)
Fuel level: value=0.625
